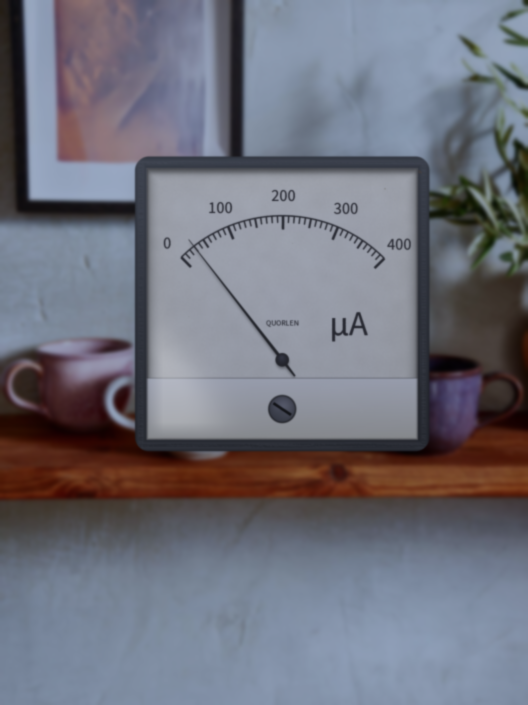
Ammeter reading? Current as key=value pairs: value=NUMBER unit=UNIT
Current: value=30 unit=µA
